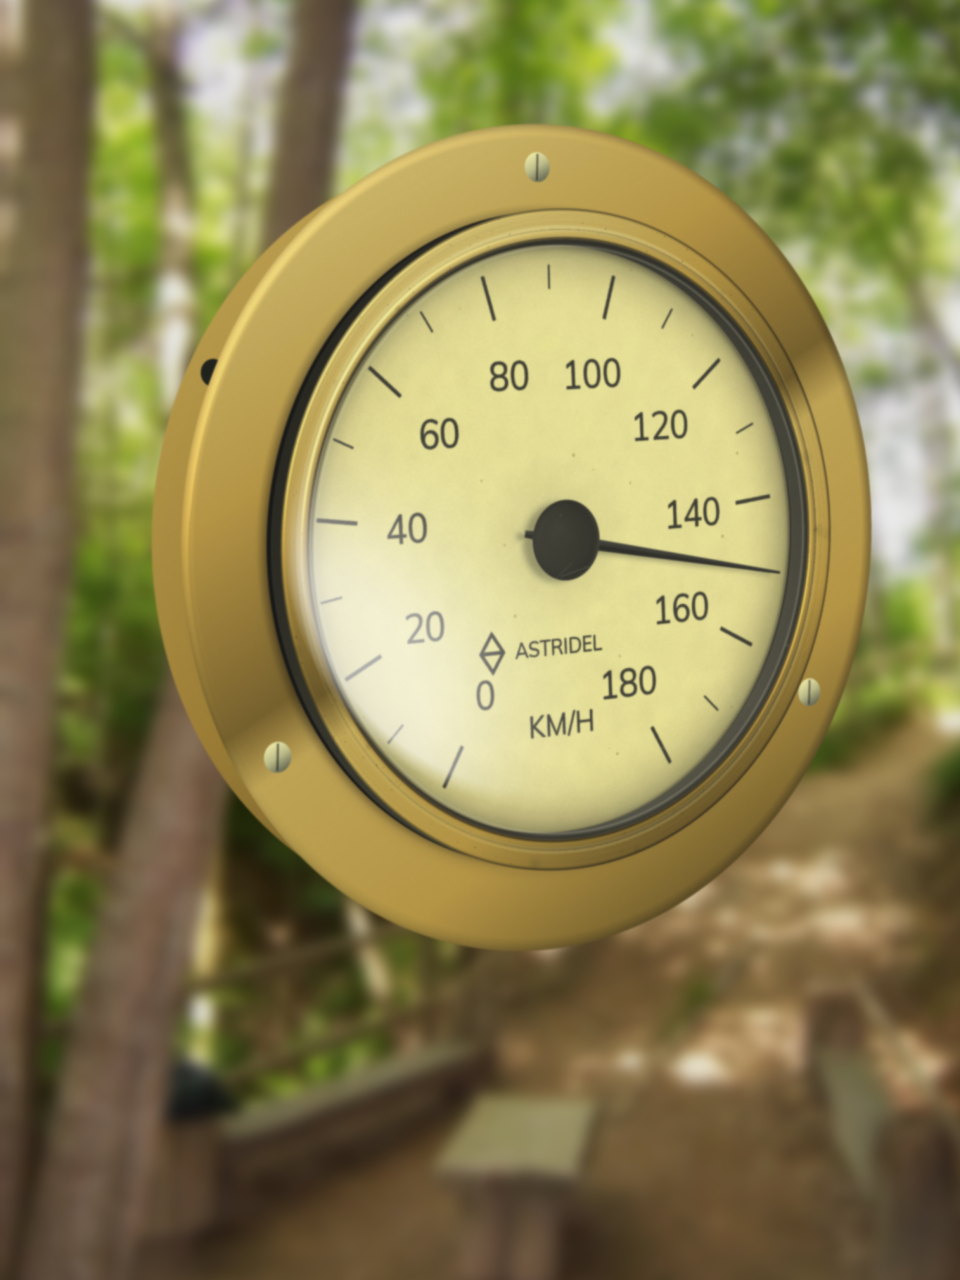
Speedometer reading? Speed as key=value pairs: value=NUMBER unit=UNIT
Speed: value=150 unit=km/h
